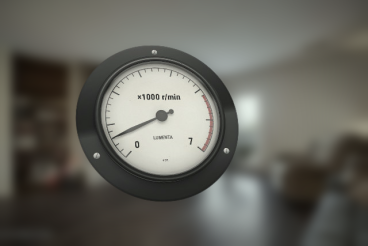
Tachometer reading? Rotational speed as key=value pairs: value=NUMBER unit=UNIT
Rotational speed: value=600 unit=rpm
